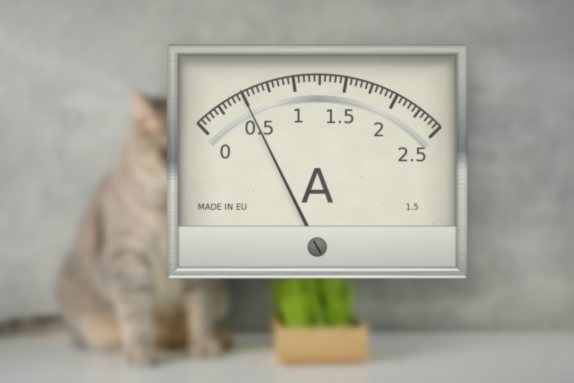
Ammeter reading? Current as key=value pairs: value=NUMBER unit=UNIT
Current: value=0.5 unit=A
